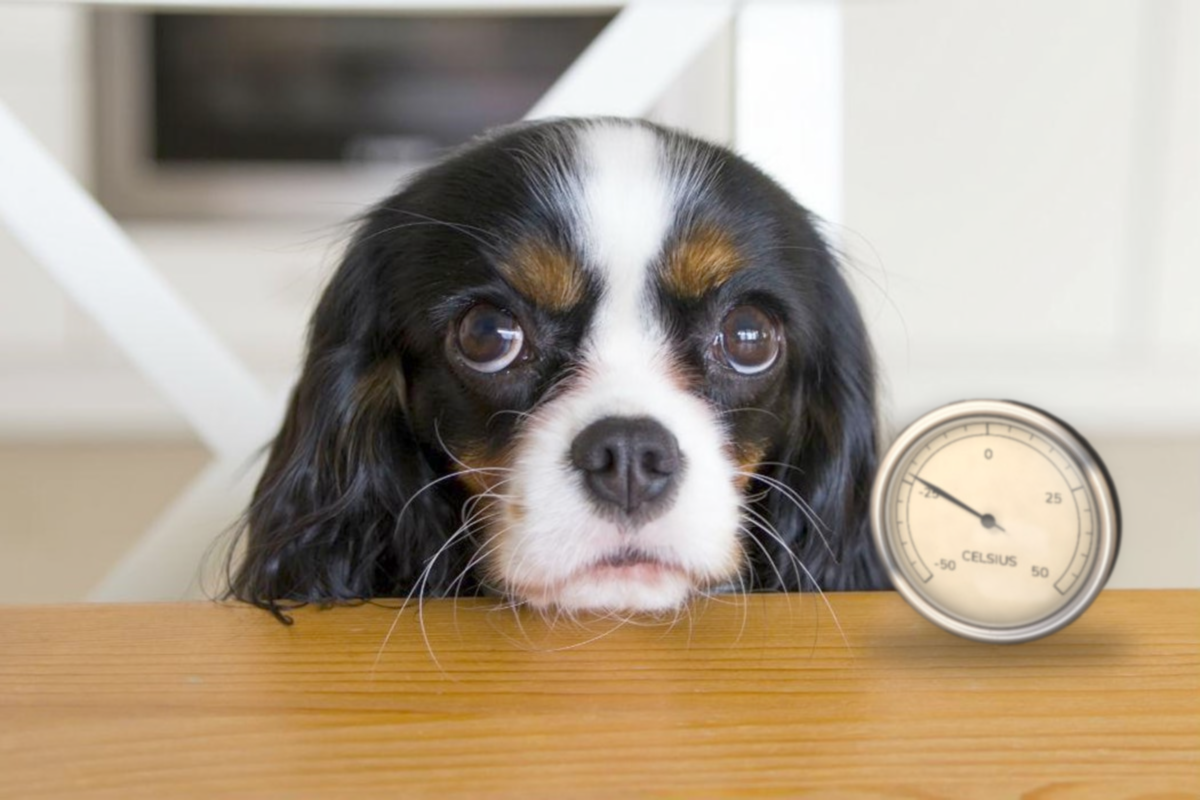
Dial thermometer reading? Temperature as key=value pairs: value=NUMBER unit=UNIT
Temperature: value=-22.5 unit=°C
